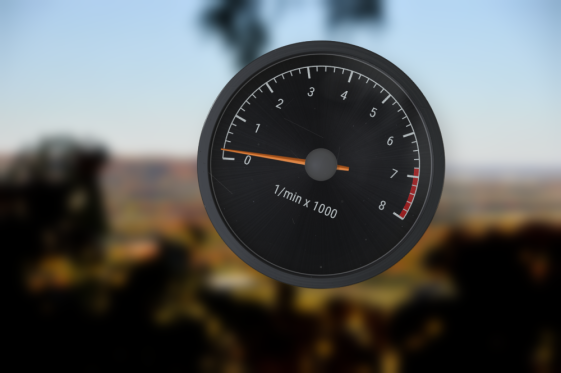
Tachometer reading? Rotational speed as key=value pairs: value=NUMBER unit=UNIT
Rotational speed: value=200 unit=rpm
